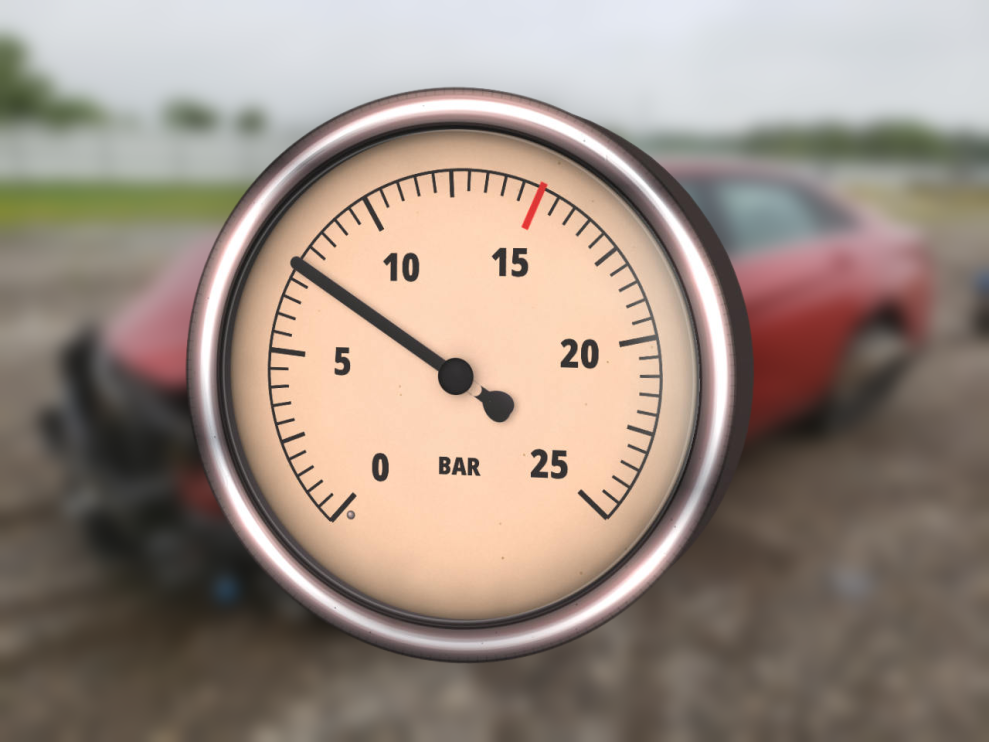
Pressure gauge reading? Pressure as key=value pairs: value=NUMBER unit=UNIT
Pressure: value=7.5 unit=bar
